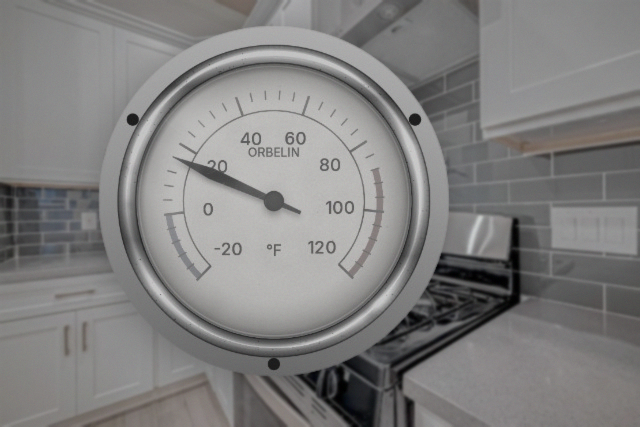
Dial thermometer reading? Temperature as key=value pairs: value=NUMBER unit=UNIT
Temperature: value=16 unit=°F
